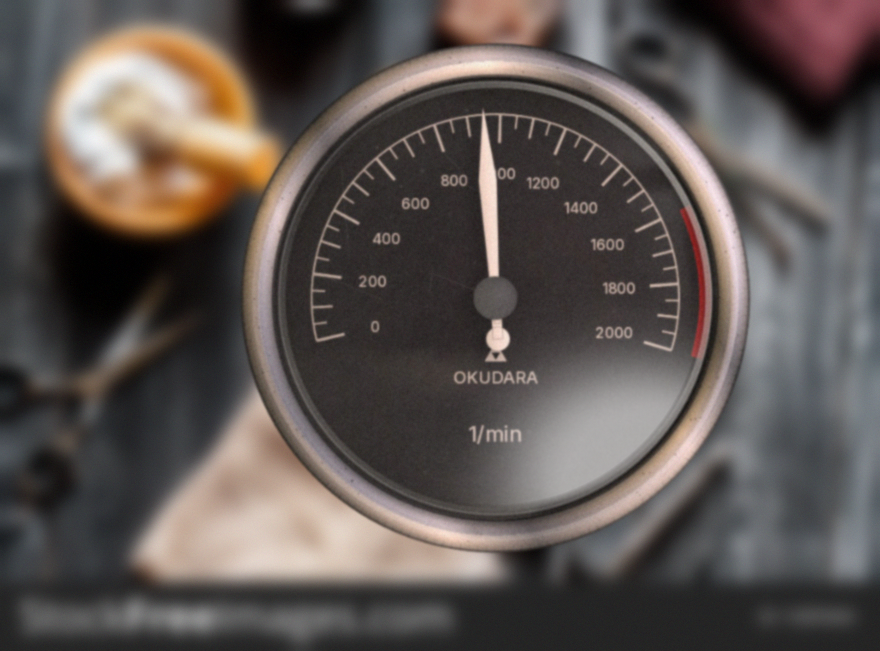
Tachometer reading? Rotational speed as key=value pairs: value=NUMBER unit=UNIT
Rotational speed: value=950 unit=rpm
